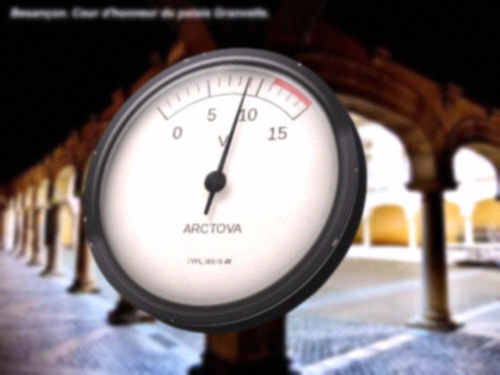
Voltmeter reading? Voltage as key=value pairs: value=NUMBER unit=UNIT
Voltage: value=9 unit=V
